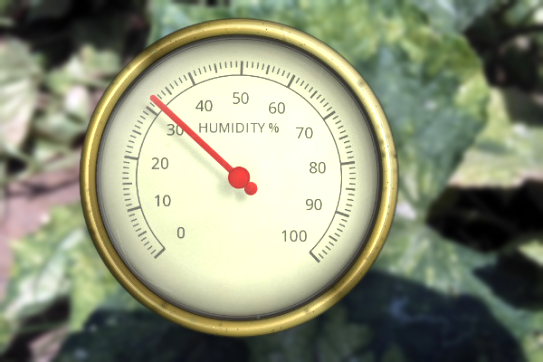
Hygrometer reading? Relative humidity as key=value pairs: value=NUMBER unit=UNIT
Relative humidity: value=32 unit=%
